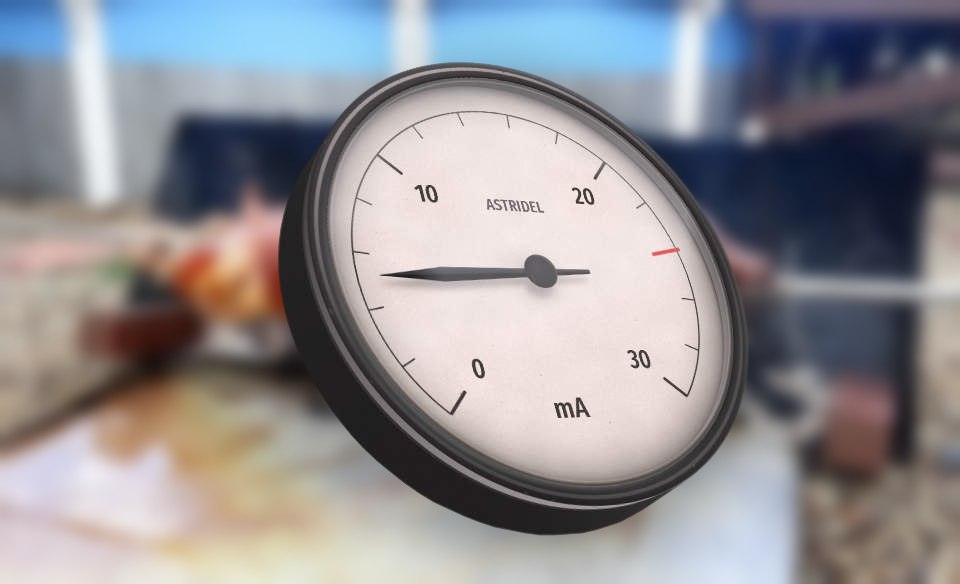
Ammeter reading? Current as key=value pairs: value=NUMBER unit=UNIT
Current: value=5 unit=mA
